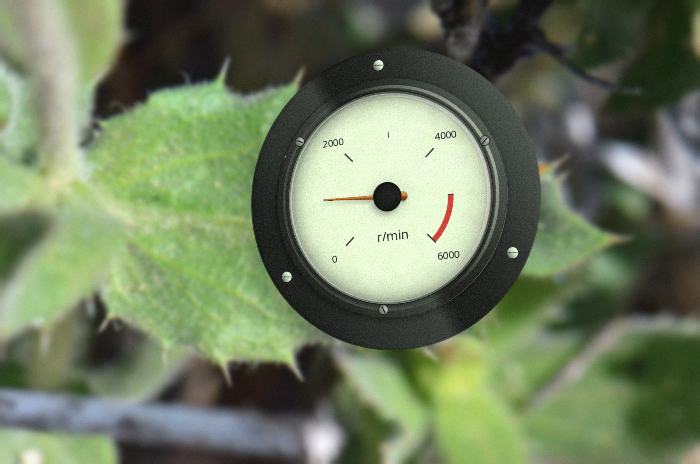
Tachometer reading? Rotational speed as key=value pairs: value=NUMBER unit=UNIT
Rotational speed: value=1000 unit=rpm
